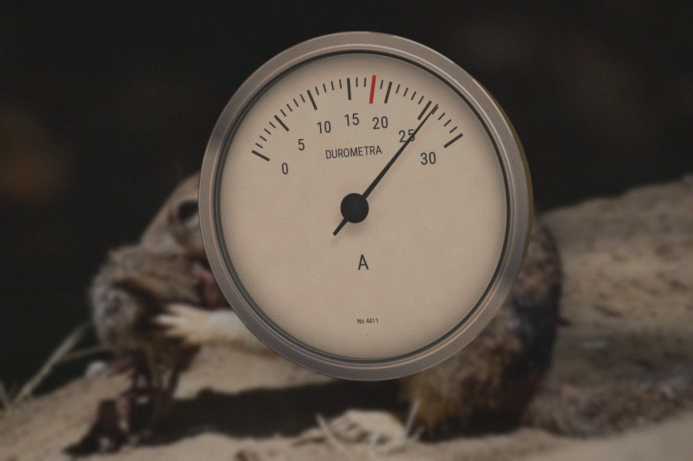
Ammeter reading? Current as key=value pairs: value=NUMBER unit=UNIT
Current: value=26 unit=A
